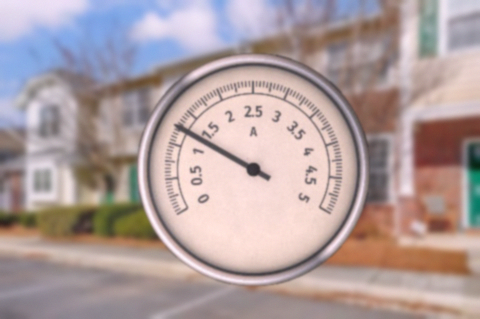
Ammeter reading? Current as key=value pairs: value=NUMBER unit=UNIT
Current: value=1.25 unit=A
